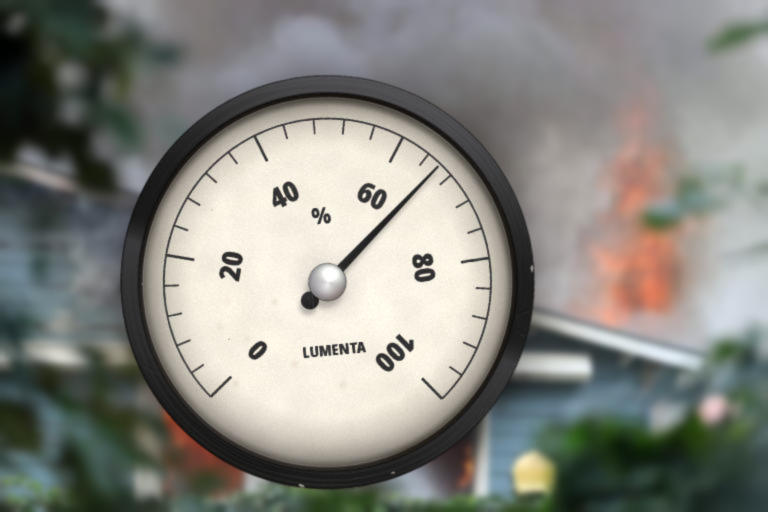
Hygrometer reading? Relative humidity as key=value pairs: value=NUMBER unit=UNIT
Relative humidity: value=66 unit=%
